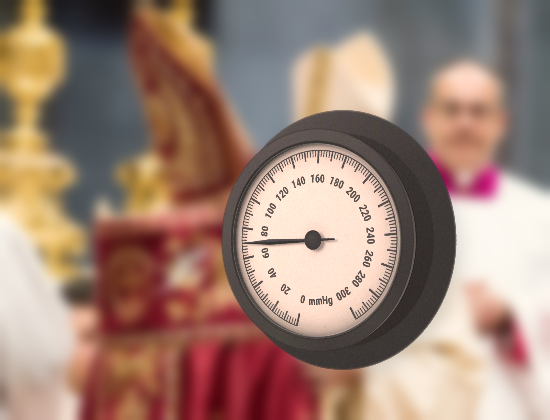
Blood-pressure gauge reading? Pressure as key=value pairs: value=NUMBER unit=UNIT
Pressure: value=70 unit=mmHg
